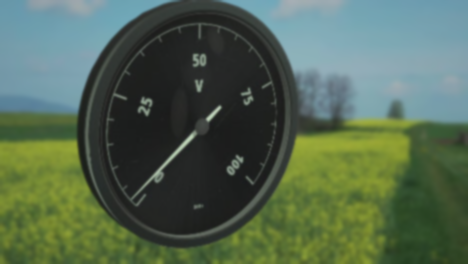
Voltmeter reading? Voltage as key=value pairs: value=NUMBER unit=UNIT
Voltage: value=2.5 unit=V
